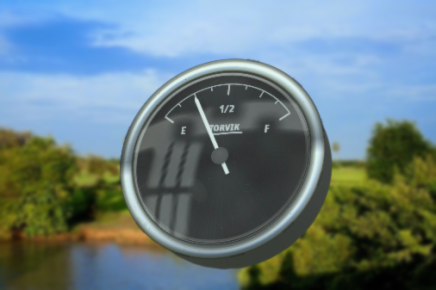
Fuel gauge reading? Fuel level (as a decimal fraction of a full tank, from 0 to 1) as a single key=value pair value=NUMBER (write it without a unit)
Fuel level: value=0.25
